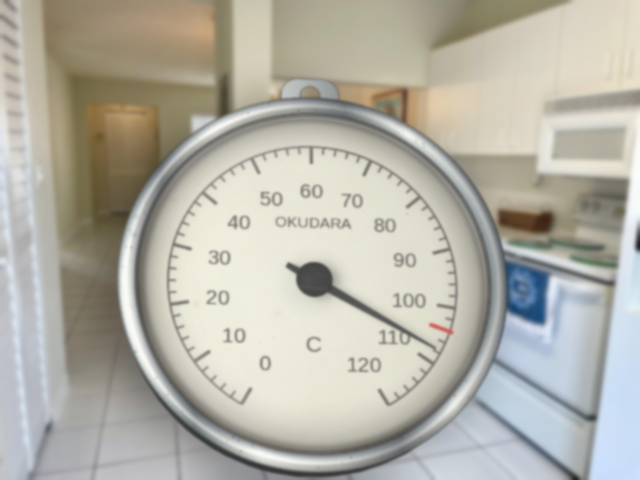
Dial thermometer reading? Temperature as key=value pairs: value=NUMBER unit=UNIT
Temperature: value=108 unit=°C
